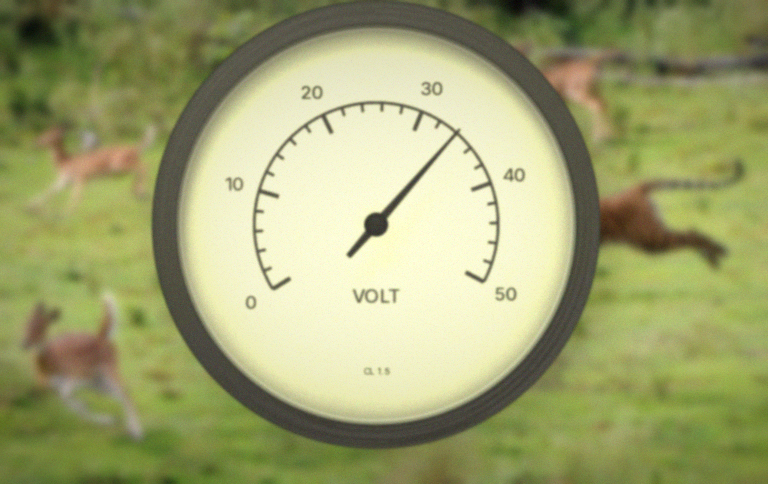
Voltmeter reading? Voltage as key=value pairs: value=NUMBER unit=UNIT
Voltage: value=34 unit=V
